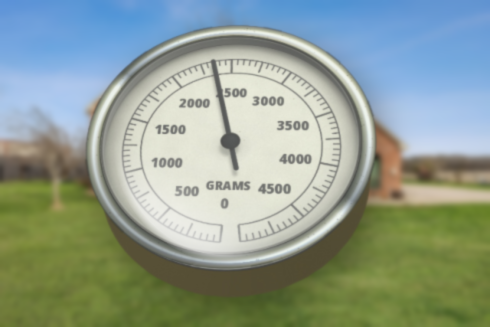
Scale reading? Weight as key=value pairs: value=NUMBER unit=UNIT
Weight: value=2350 unit=g
